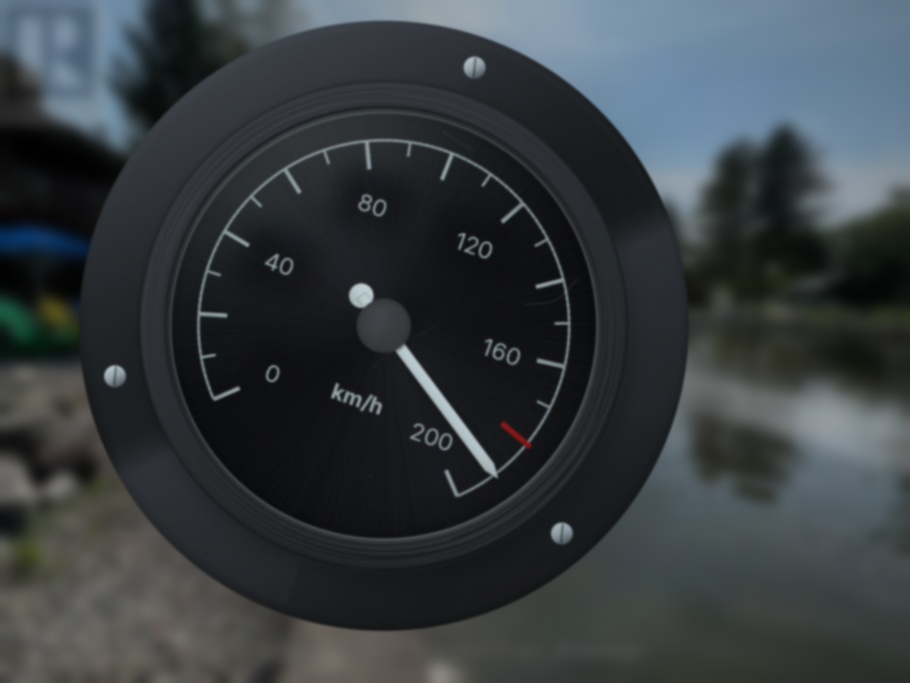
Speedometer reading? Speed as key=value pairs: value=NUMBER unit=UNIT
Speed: value=190 unit=km/h
